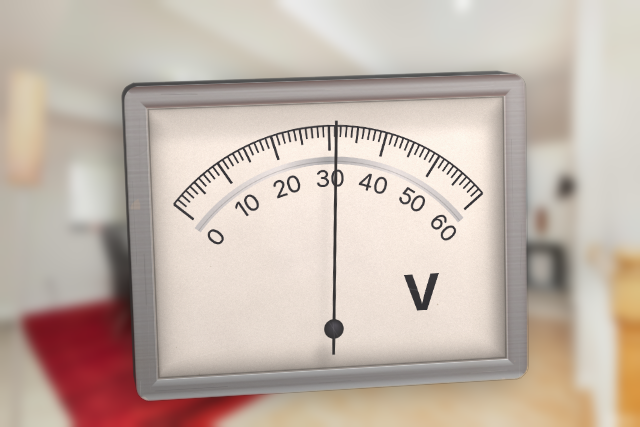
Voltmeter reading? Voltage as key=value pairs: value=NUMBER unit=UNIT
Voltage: value=31 unit=V
